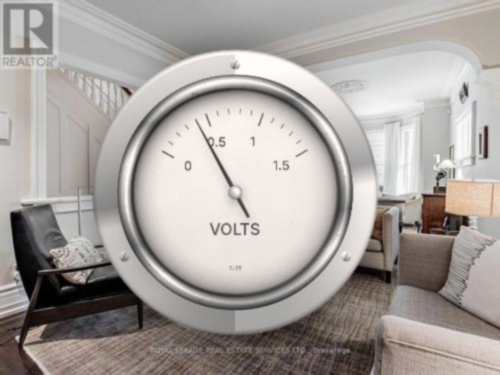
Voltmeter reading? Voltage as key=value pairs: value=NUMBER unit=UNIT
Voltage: value=0.4 unit=V
